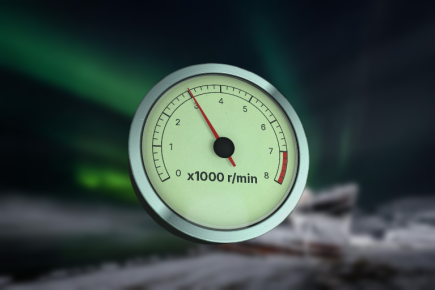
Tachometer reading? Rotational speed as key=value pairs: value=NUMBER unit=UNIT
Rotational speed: value=3000 unit=rpm
